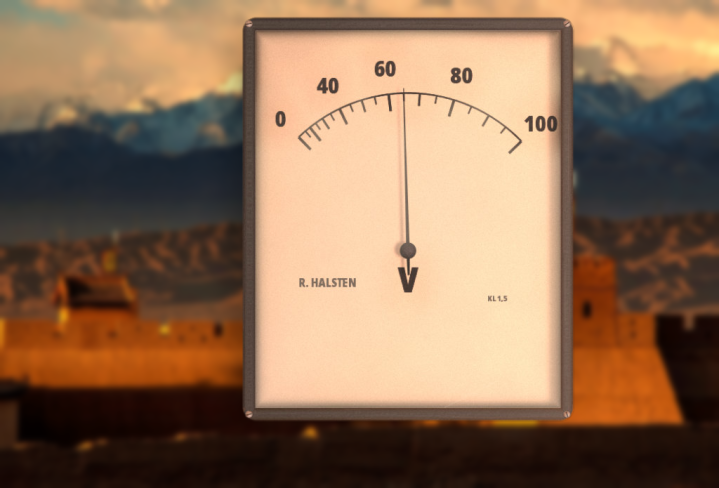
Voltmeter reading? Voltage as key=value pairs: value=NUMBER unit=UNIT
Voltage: value=65 unit=V
